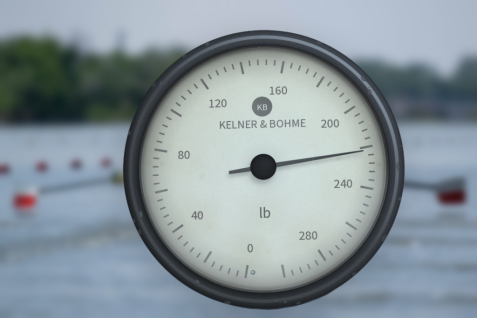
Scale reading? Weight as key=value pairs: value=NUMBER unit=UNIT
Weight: value=222 unit=lb
